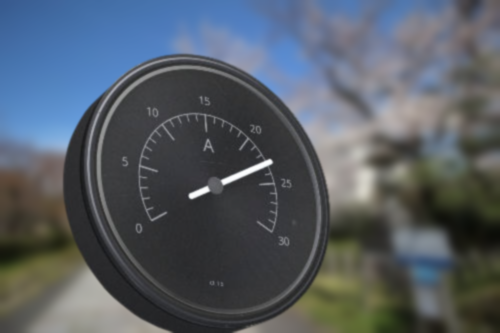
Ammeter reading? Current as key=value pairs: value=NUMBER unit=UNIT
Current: value=23 unit=A
